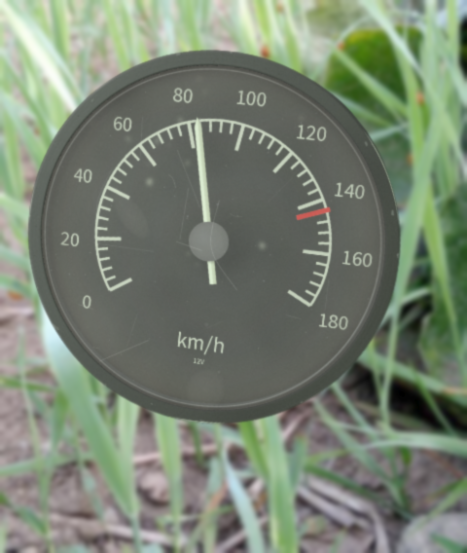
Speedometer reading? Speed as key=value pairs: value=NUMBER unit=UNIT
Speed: value=84 unit=km/h
